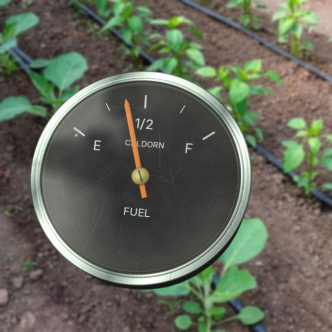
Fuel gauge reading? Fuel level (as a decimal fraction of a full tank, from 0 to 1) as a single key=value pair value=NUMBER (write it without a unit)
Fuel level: value=0.375
